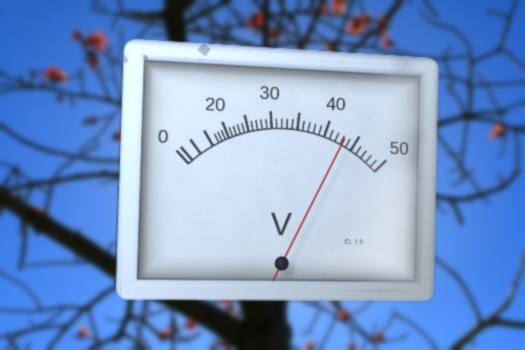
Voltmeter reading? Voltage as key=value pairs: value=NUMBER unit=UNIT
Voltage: value=43 unit=V
